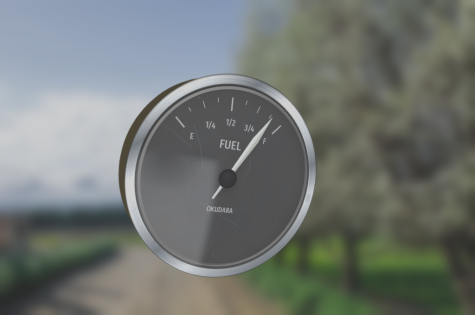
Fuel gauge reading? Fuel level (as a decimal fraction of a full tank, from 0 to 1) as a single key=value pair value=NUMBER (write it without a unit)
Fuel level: value=0.875
